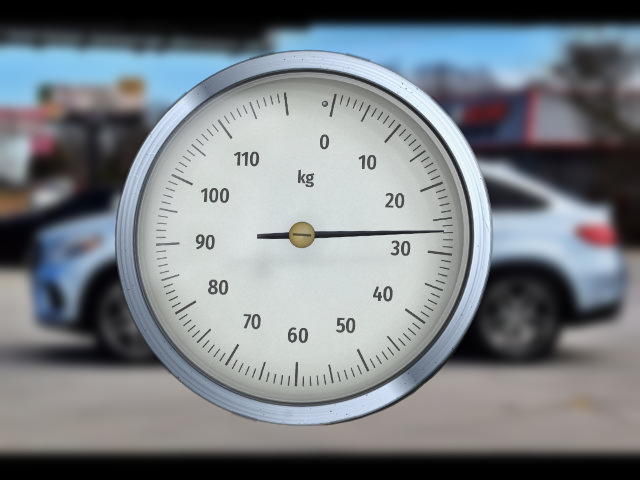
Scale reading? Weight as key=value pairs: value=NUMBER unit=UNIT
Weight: value=27 unit=kg
